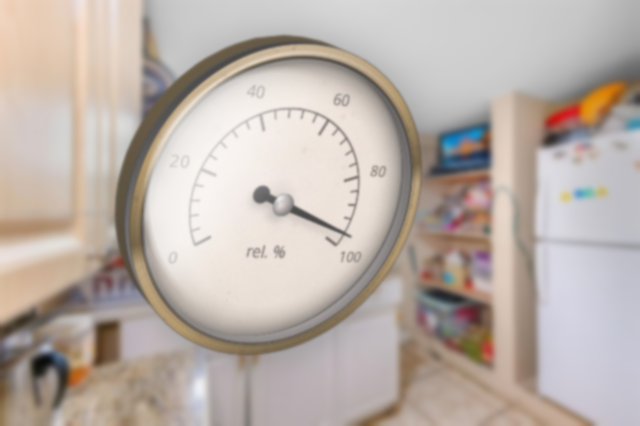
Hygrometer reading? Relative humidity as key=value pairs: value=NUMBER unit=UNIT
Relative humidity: value=96 unit=%
